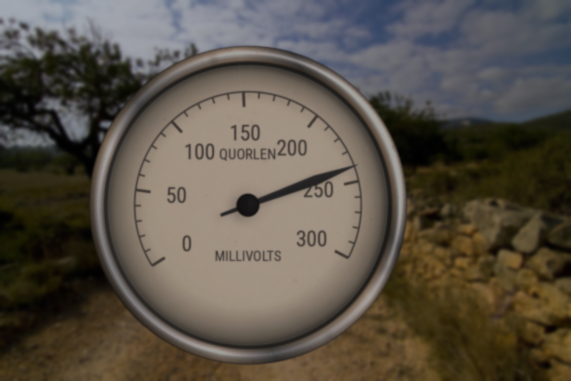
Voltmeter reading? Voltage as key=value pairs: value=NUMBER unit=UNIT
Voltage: value=240 unit=mV
